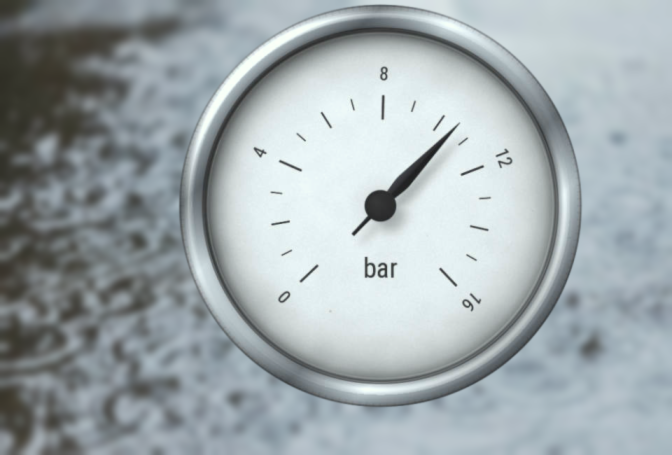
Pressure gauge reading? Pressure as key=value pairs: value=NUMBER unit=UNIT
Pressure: value=10.5 unit=bar
